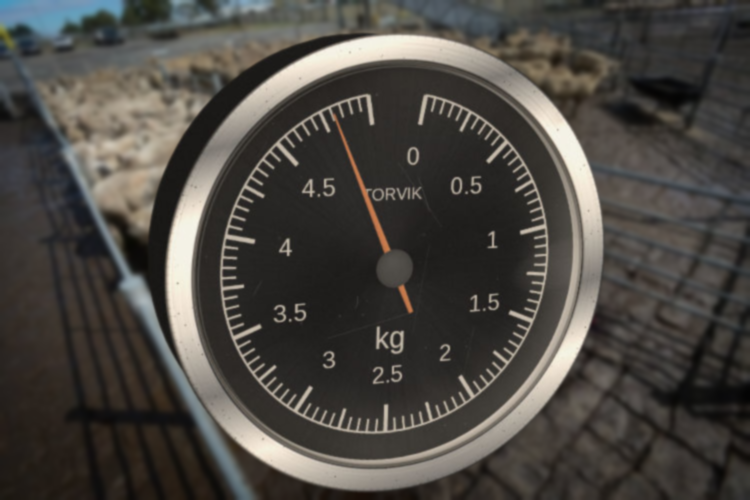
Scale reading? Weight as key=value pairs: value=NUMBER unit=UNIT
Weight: value=4.8 unit=kg
